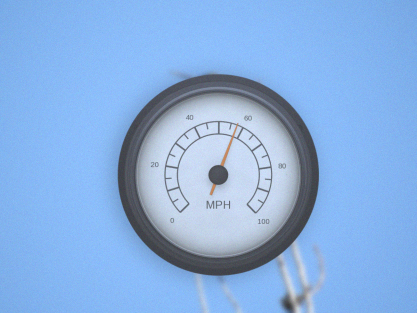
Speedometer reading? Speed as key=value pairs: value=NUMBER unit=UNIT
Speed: value=57.5 unit=mph
